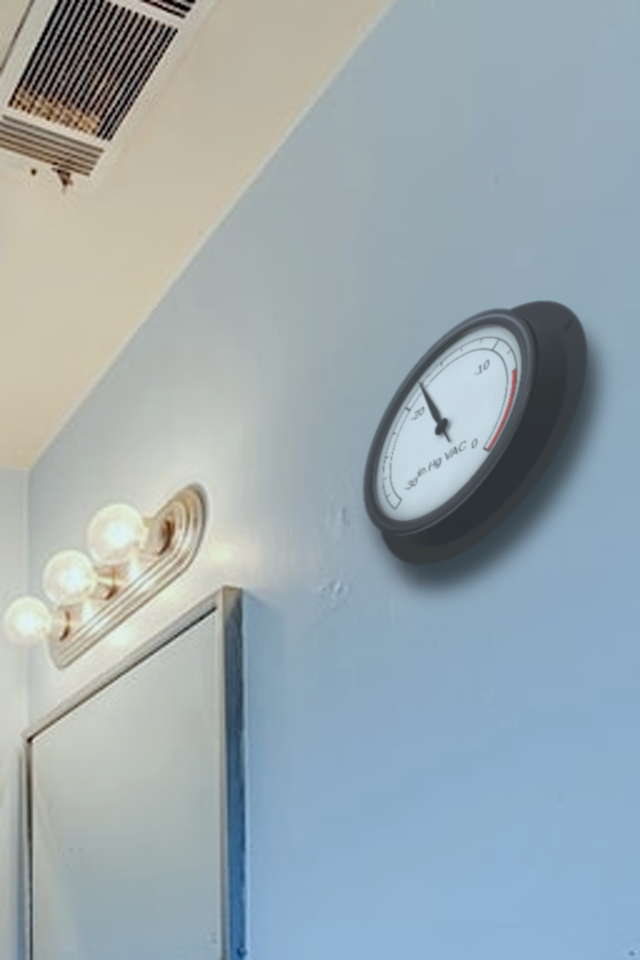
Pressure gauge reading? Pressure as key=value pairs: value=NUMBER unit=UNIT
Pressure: value=-18 unit=inHg
